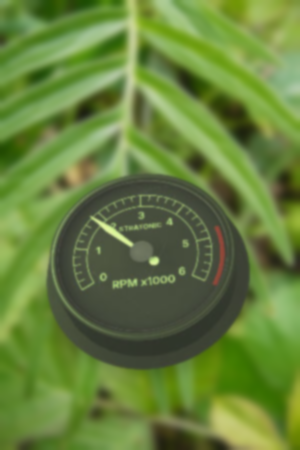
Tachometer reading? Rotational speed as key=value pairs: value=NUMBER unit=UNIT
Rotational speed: value=1800 unit=rpm
